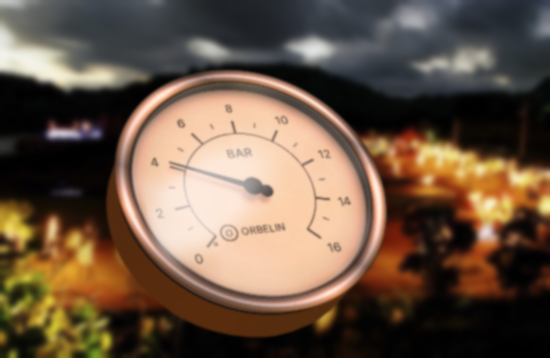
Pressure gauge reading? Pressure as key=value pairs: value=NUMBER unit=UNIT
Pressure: value=4 unit=bar
